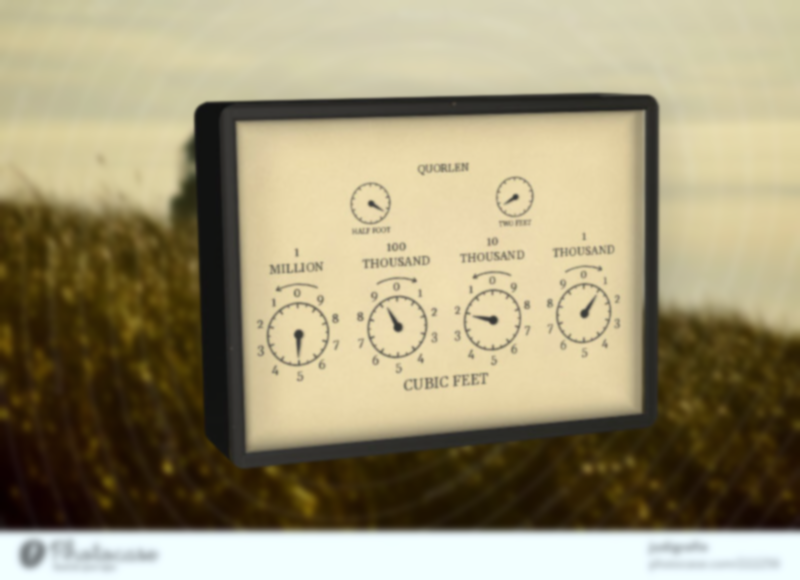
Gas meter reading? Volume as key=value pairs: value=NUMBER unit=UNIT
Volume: value=492100 unit=ft³
